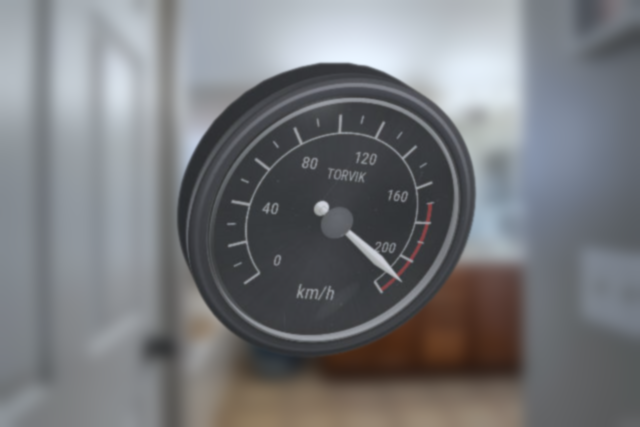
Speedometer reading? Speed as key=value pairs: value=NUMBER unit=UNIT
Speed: value=210 unit=km/h
